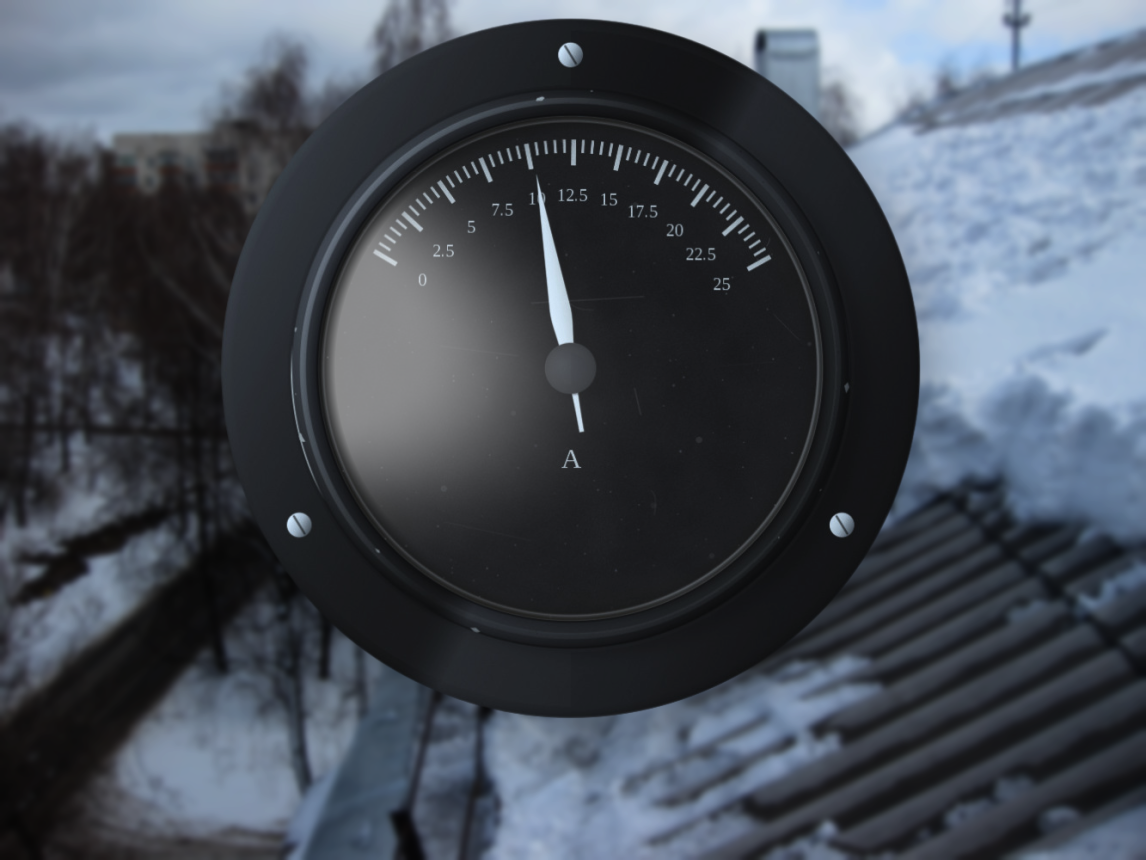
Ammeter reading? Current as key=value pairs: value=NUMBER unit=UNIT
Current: value=10.25 unit=A
